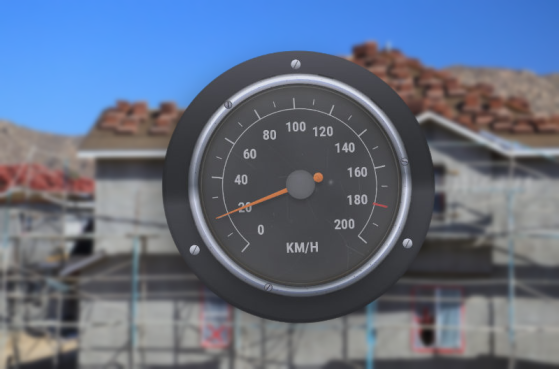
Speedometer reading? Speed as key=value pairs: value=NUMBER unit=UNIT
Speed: value=20 unit=km/h
